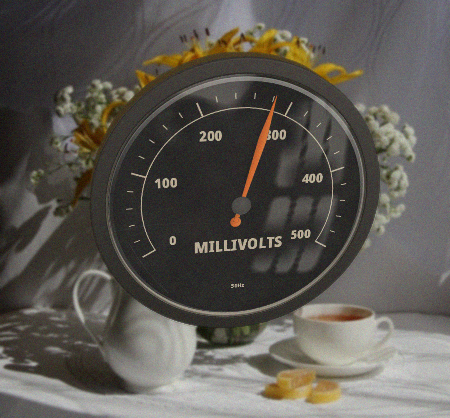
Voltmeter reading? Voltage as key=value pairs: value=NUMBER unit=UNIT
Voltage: value=280 unit=mV
